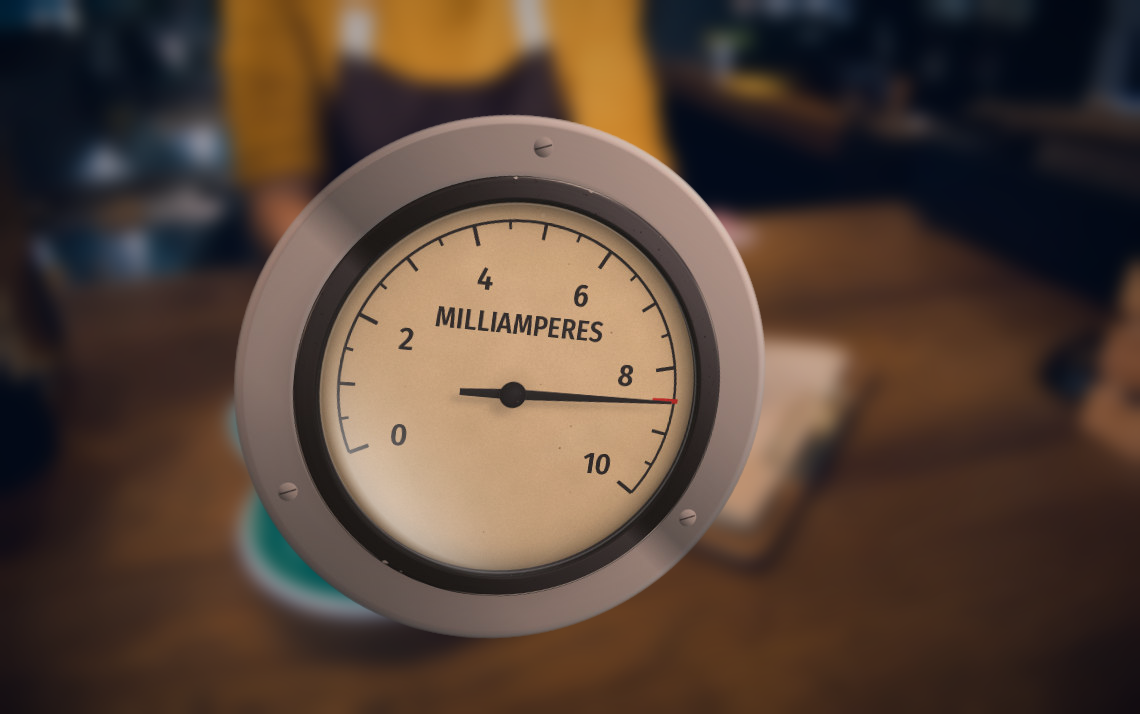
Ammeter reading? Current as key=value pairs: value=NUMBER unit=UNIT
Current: value=8.5 unit=mA
